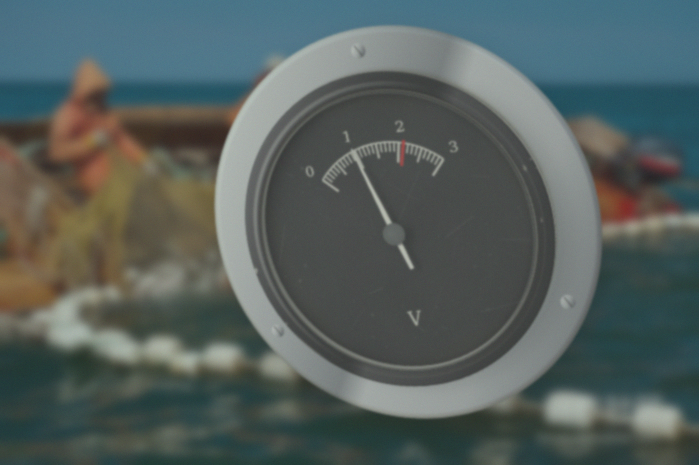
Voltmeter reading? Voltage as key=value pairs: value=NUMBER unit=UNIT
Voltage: value=1 unit=V
